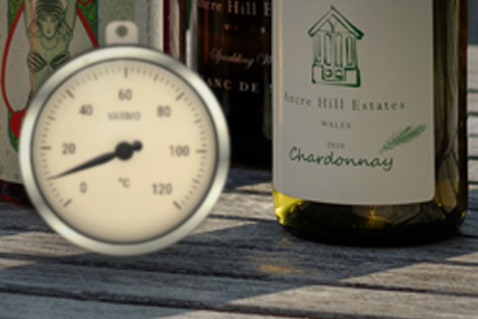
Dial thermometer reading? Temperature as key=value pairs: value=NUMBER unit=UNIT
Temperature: value=10 unit=°C
